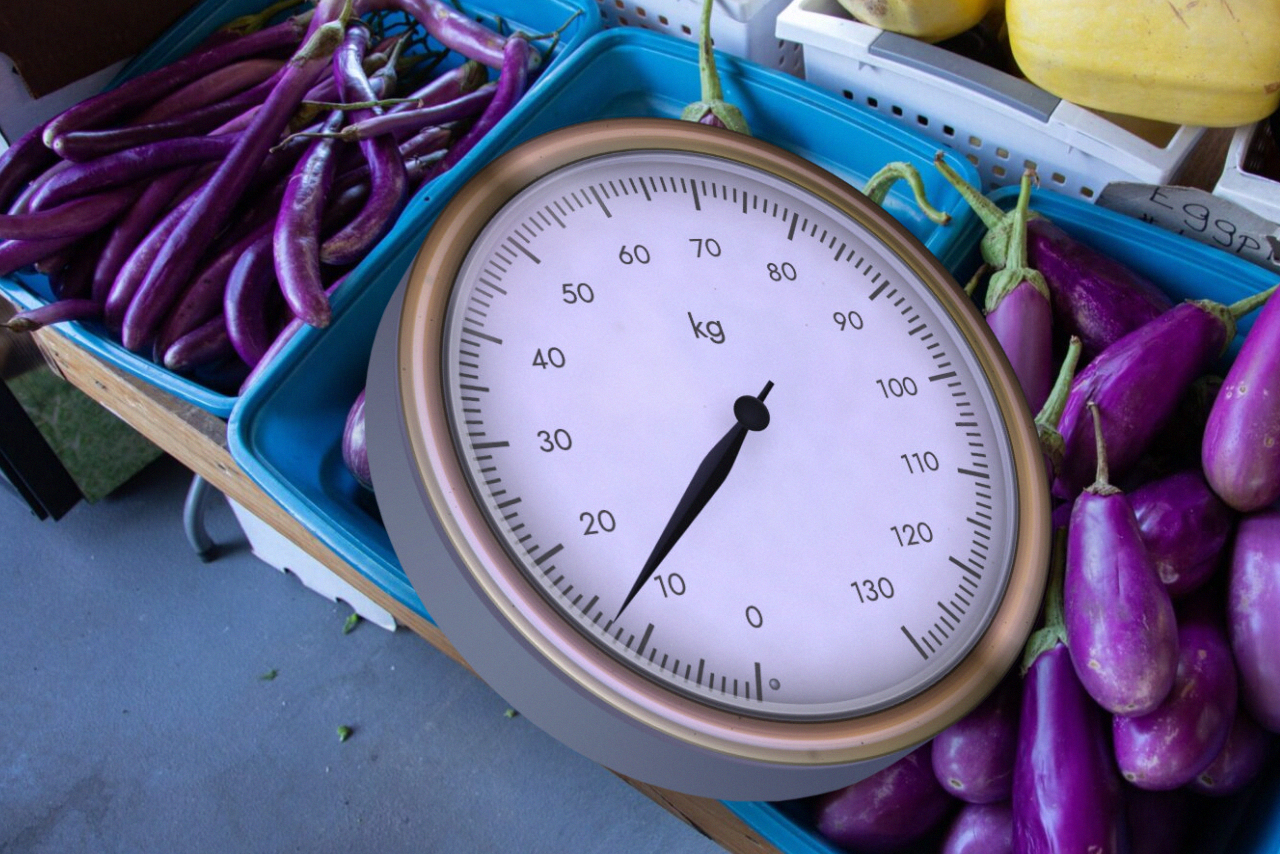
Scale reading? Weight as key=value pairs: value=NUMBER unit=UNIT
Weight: value=13 unit=kg
